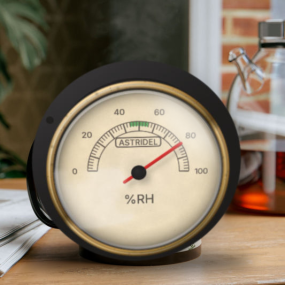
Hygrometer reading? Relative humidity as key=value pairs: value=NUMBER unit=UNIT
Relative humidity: value=80 unit=%
